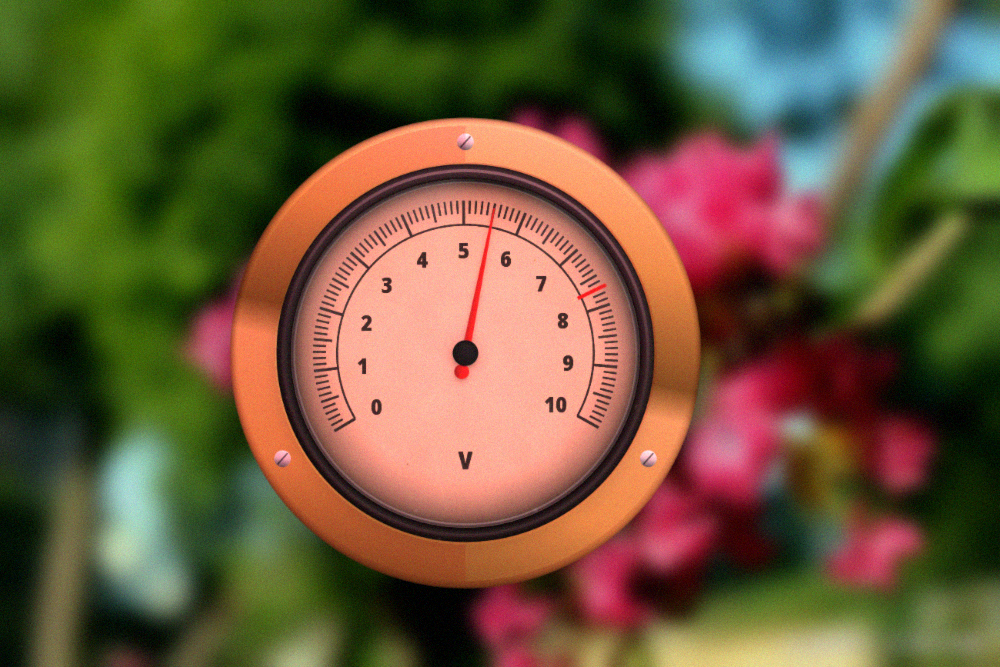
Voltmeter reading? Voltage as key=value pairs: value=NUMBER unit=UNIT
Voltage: value=5.5 unit=V
